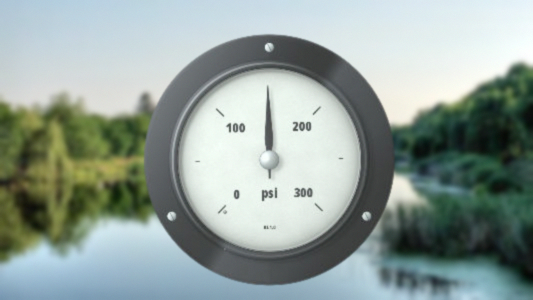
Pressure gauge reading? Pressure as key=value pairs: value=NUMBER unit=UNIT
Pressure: value=150 unit=psi
